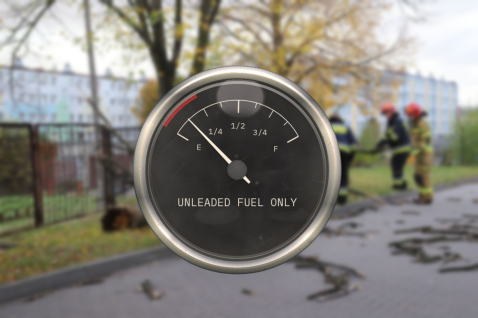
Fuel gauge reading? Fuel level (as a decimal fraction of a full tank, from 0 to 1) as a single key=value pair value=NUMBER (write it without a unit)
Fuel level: value=0.125
